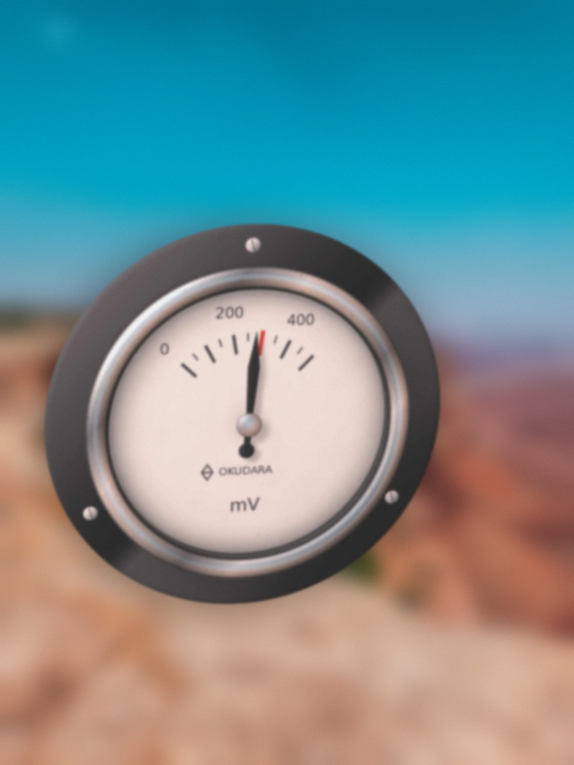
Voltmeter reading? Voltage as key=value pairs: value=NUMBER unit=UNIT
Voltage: value=275 unit=mV
